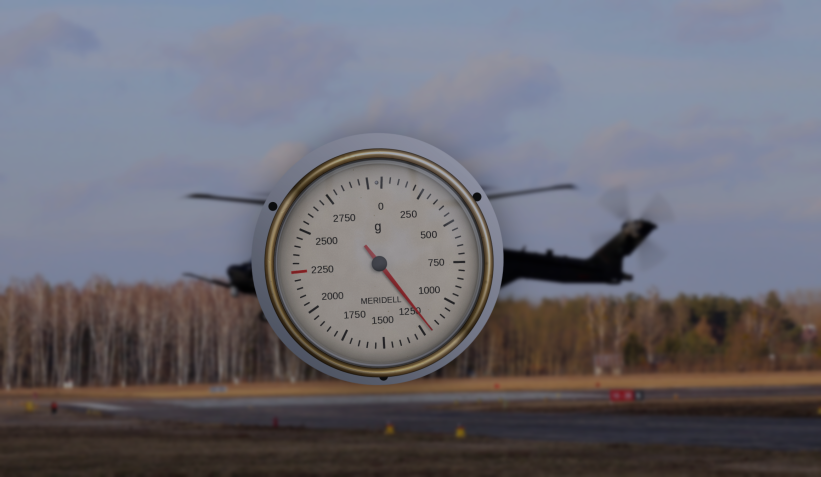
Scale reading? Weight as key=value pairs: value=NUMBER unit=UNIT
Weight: value=1200 unit=g
